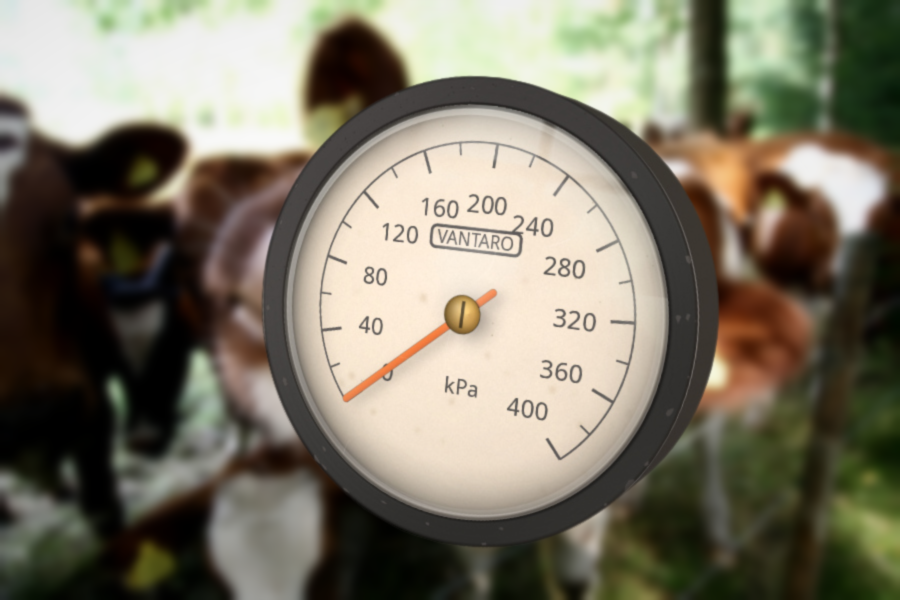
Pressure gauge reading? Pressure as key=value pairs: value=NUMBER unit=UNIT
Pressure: value=0 unit=kPa
